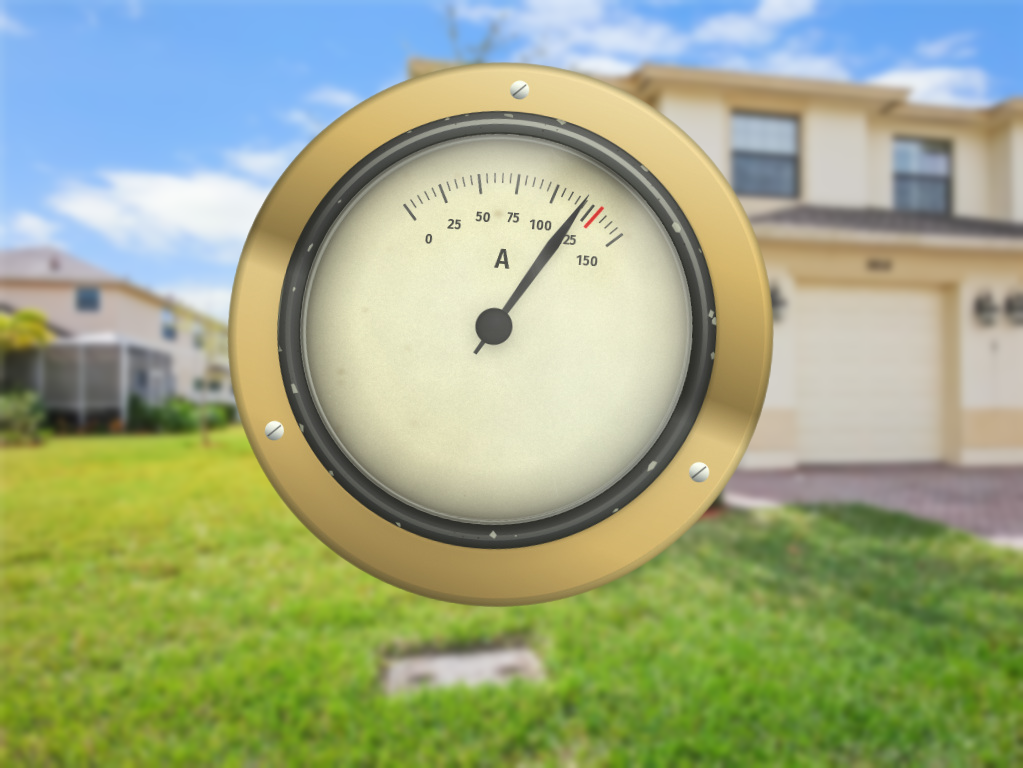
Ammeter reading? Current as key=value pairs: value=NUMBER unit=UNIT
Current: value=120 unit=A
